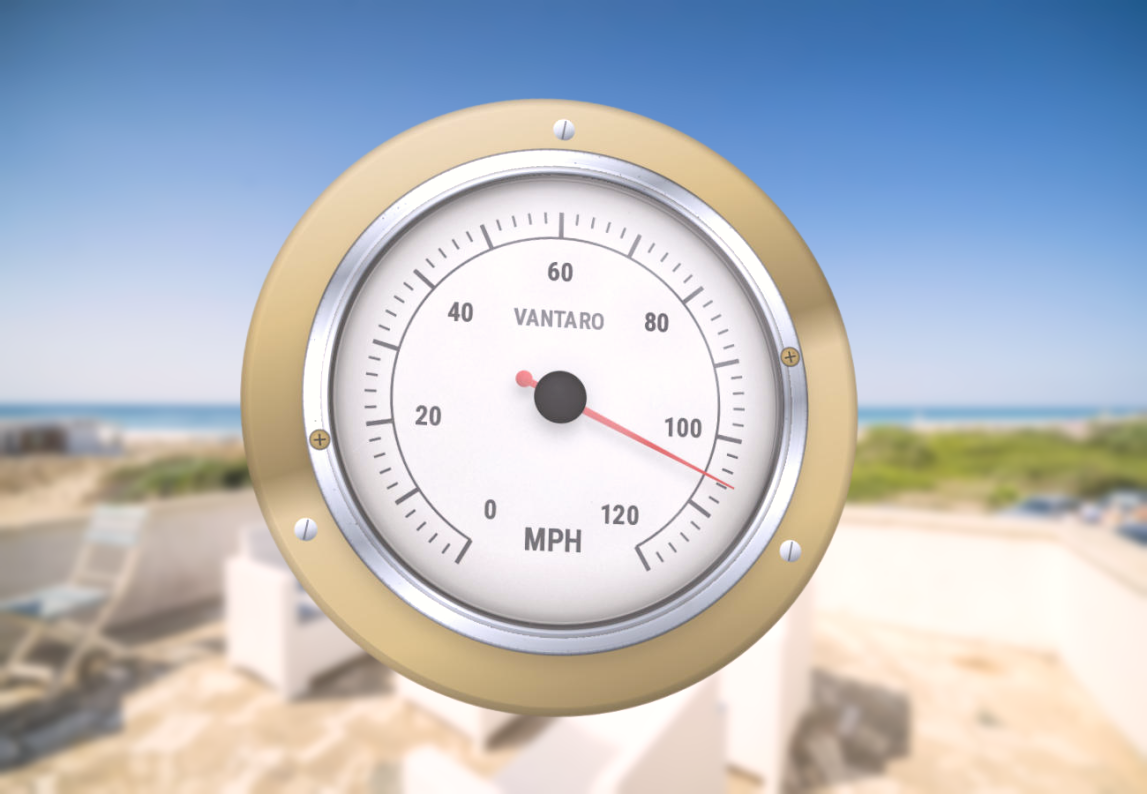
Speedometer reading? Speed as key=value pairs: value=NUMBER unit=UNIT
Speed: value=106 unit=mph
